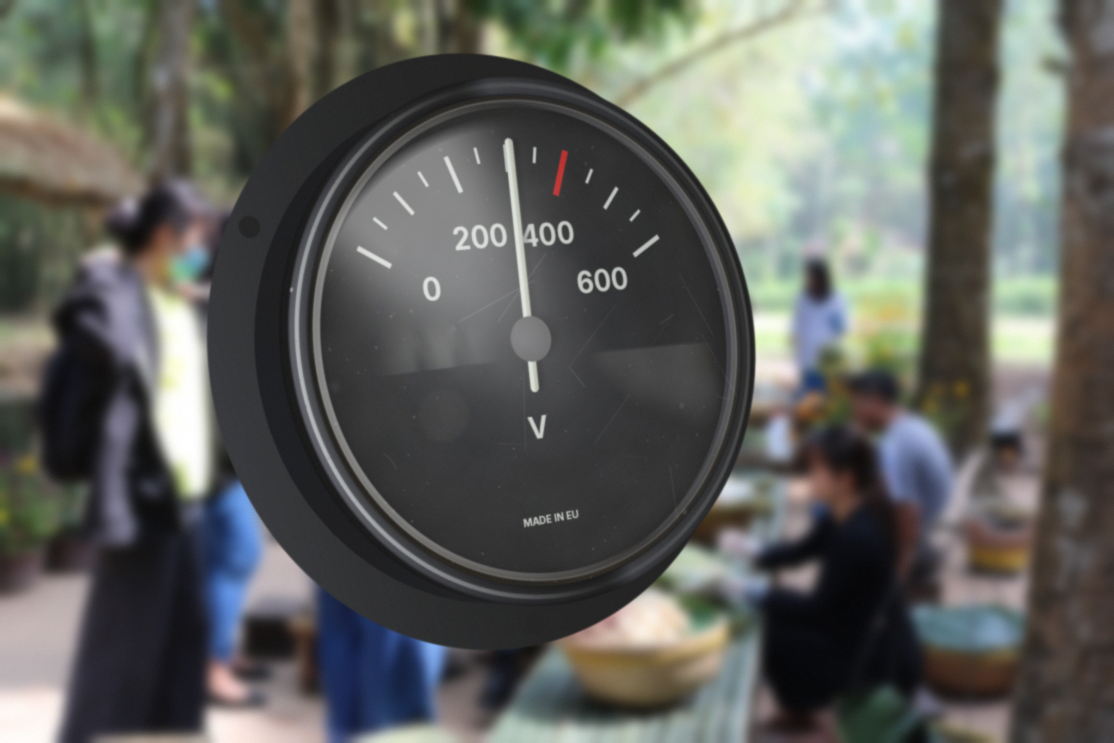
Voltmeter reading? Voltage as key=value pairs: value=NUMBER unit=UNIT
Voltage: value=300 unit=V
